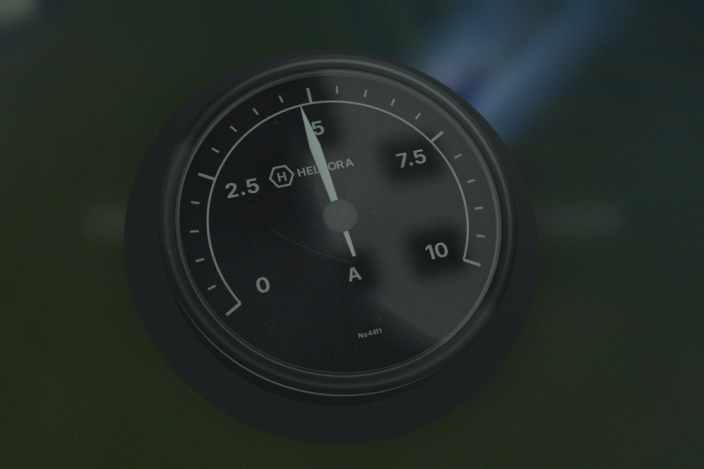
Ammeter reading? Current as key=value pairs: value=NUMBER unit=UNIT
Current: value=4.75 unit=A
